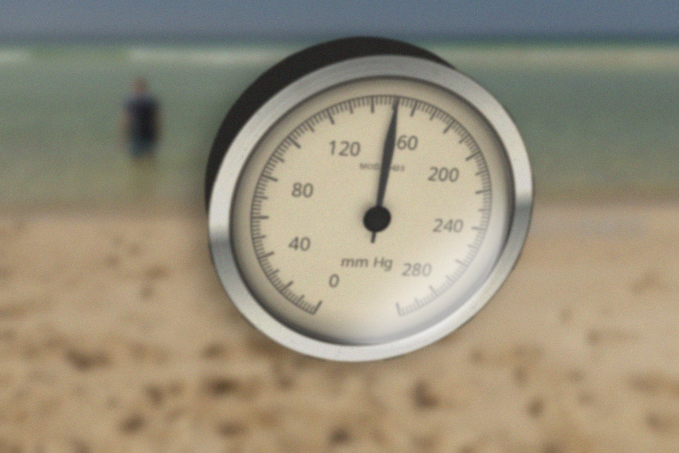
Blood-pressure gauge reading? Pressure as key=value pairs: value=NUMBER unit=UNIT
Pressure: value=150 unit=mmHg
